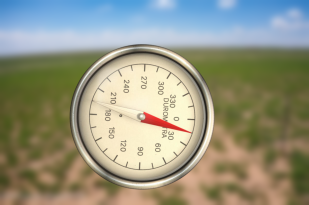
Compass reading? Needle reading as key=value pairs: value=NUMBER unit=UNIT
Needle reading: value=15 unit=°
